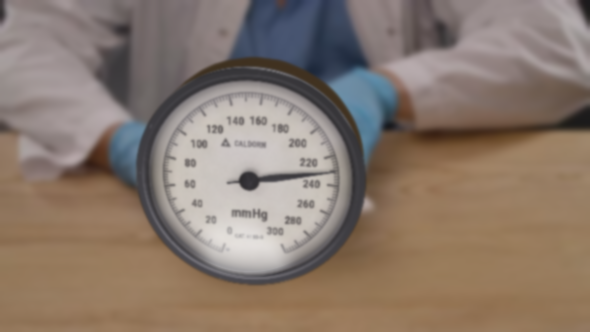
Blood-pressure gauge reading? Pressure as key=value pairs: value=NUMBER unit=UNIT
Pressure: value=230 unit=mmHg
